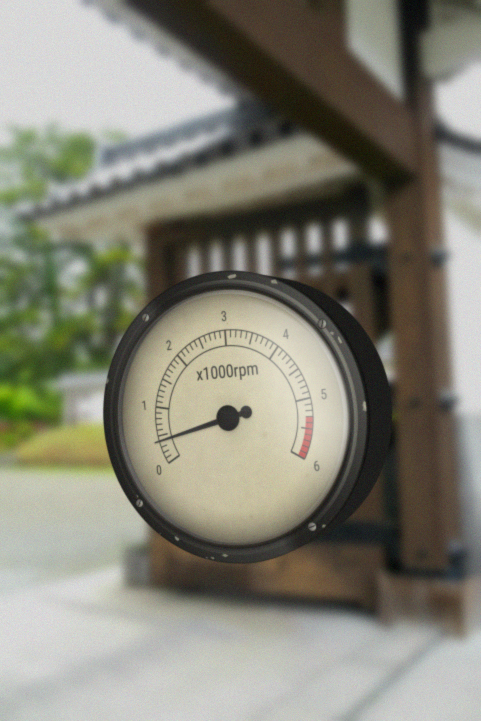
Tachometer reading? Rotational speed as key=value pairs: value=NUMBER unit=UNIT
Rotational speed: value=400 unit=rpm
